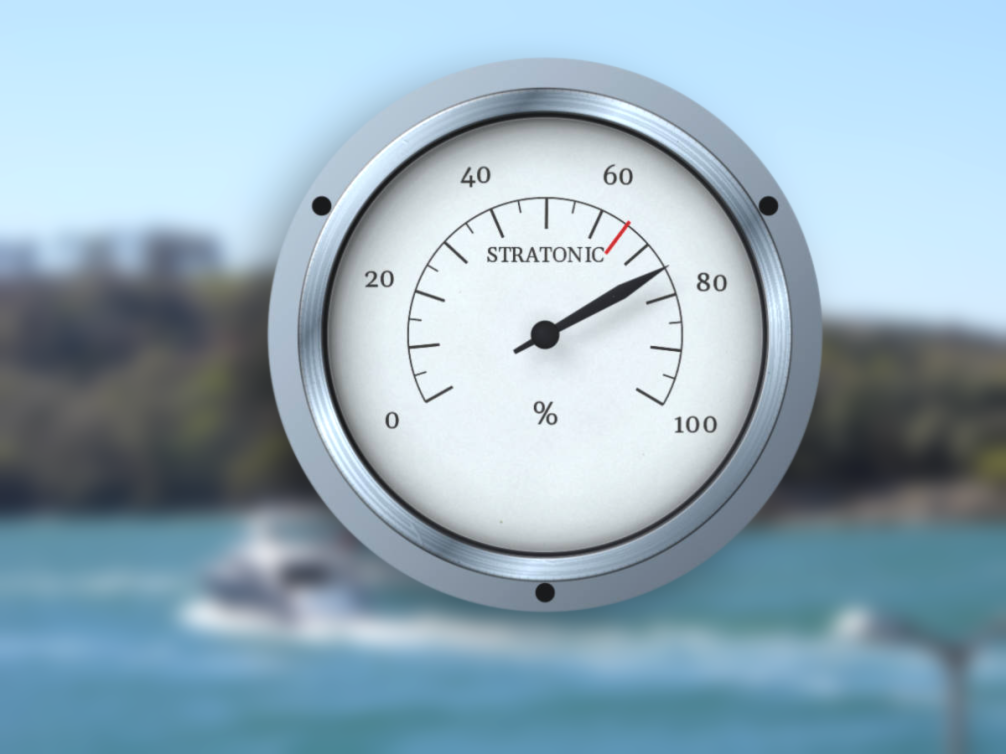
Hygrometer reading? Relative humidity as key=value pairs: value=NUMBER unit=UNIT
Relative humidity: value=75 unit=%
